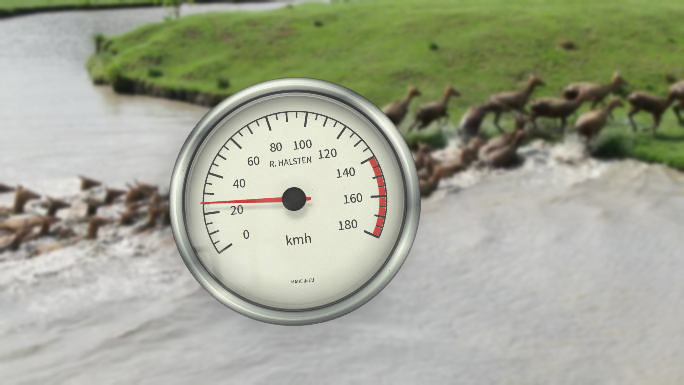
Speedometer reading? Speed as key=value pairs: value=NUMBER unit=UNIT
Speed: value=25 unit=km/h
